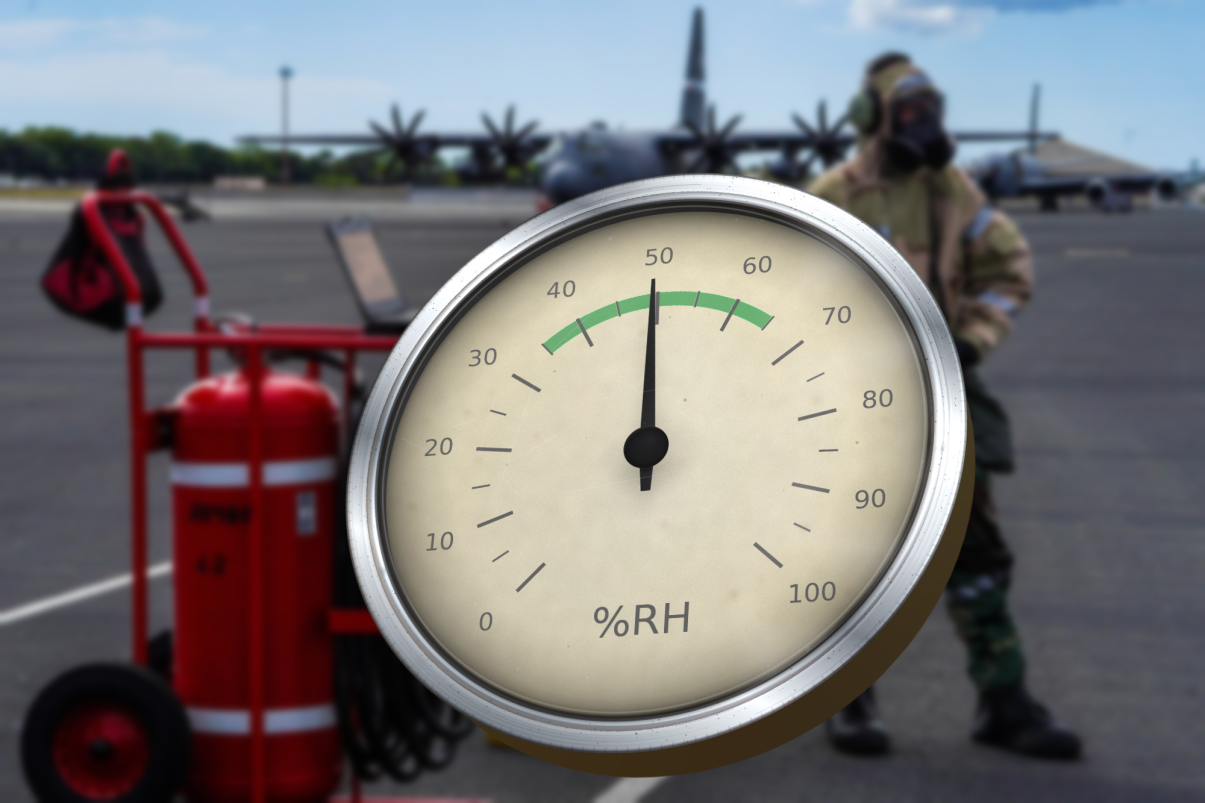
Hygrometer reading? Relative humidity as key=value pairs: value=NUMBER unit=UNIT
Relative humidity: value=50 unit=%
